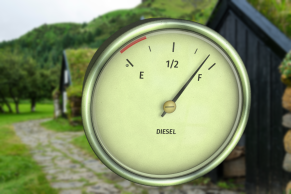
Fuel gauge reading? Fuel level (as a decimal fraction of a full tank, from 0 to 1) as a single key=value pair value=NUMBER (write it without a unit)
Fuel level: value=0.875
